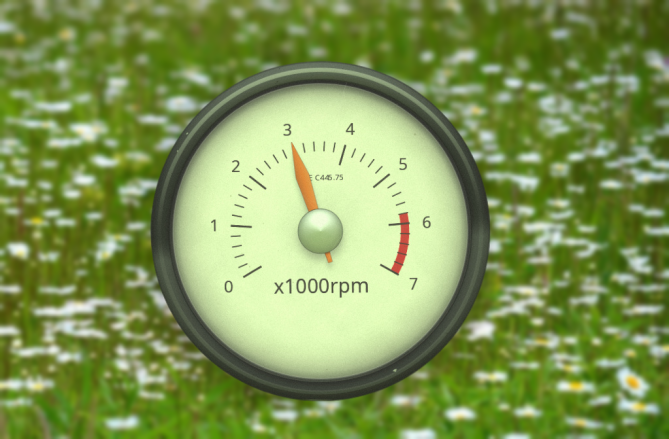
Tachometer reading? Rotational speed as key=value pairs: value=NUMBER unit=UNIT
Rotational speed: value=3000 unit=rpm
